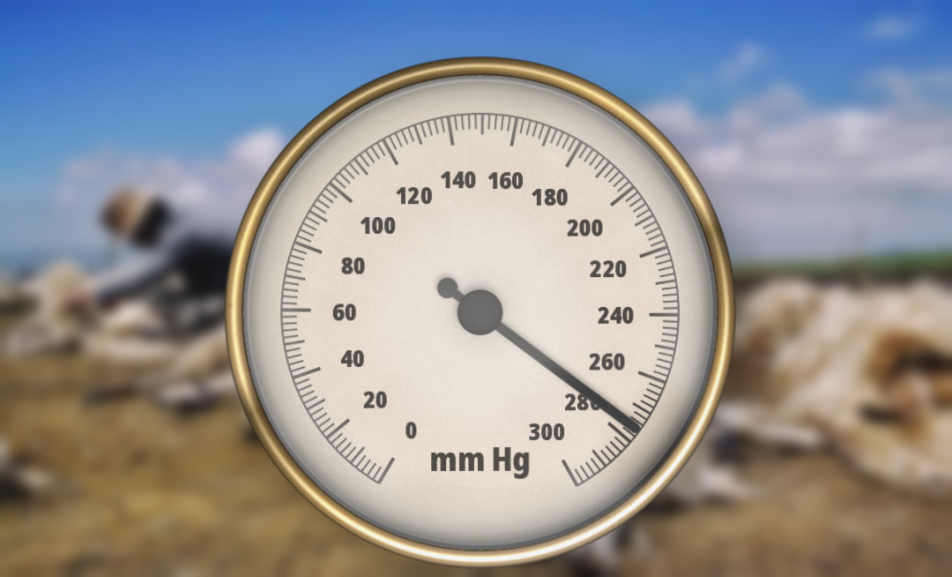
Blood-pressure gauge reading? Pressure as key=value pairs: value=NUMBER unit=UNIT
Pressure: value=276 unit=mmHg
